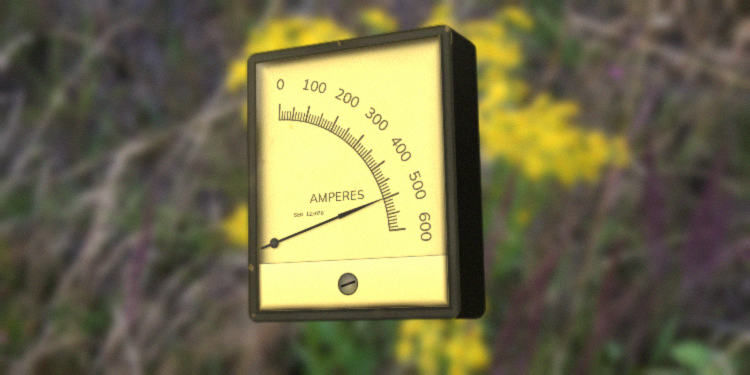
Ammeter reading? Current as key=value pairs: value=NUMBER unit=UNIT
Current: value=500 unit=A
